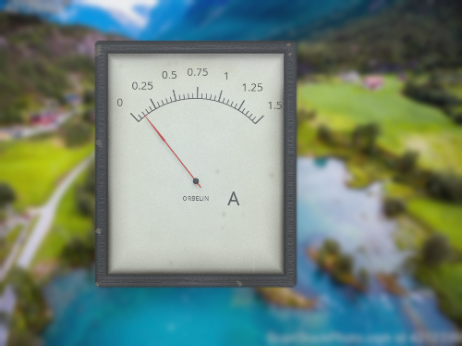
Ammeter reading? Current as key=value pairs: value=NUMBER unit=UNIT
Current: value=0.1 unit=A
